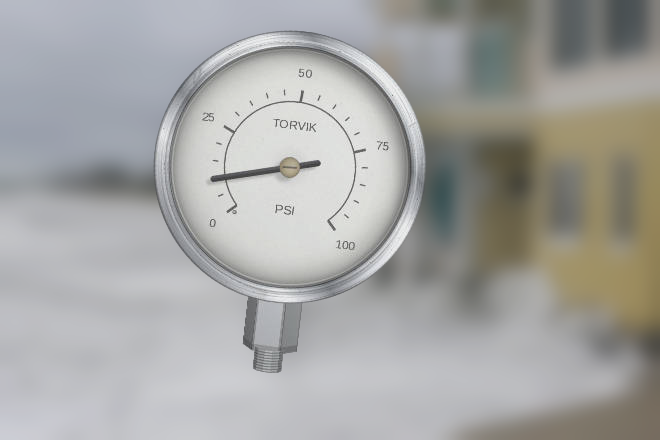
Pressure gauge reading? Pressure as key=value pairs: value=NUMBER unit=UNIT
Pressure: value=10 unit=psi
